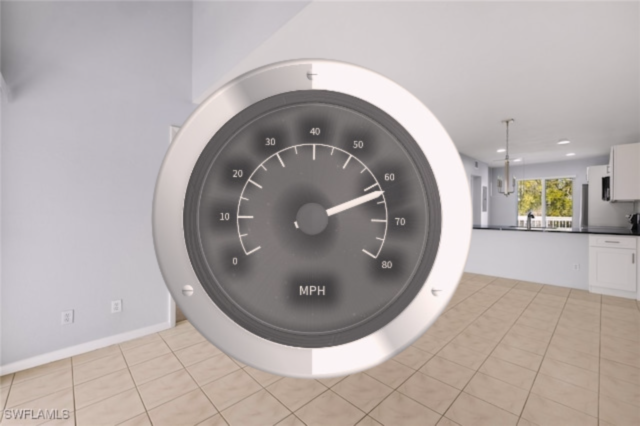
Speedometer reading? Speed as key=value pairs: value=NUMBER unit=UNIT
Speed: value=62.5 unit=mph
